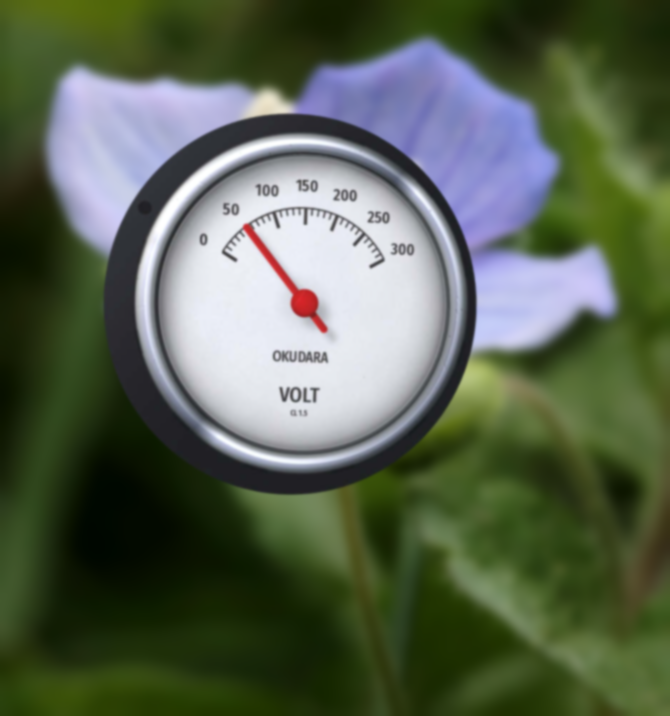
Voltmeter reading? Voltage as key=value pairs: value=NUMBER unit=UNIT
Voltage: value=50 unit=V
